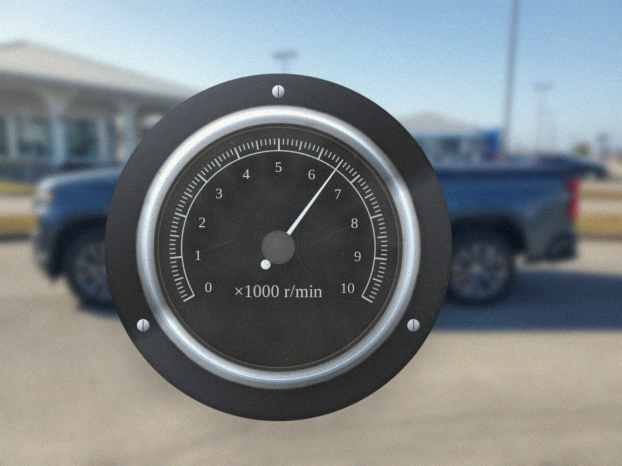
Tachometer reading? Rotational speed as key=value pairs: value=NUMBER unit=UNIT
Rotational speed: value=6500 unit=rpm
